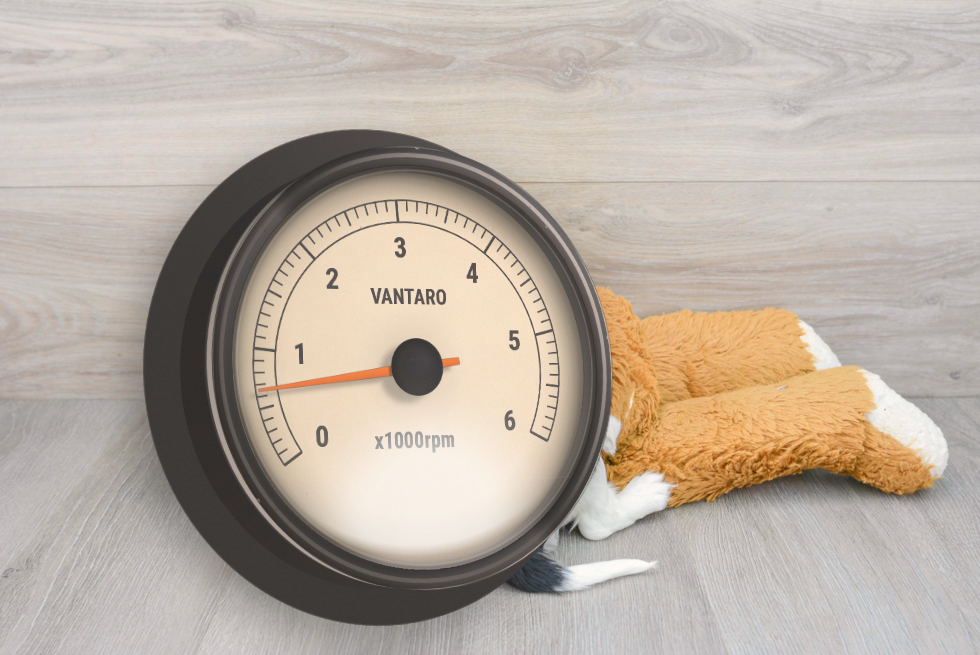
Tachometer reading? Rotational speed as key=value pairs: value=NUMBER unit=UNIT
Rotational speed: value=650 unit=rpm
